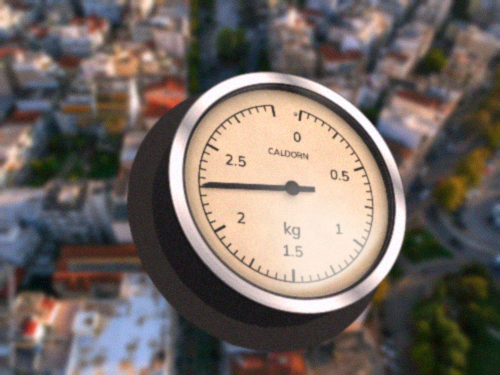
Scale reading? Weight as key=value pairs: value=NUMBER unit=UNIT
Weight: value=2.25 unit=kg
